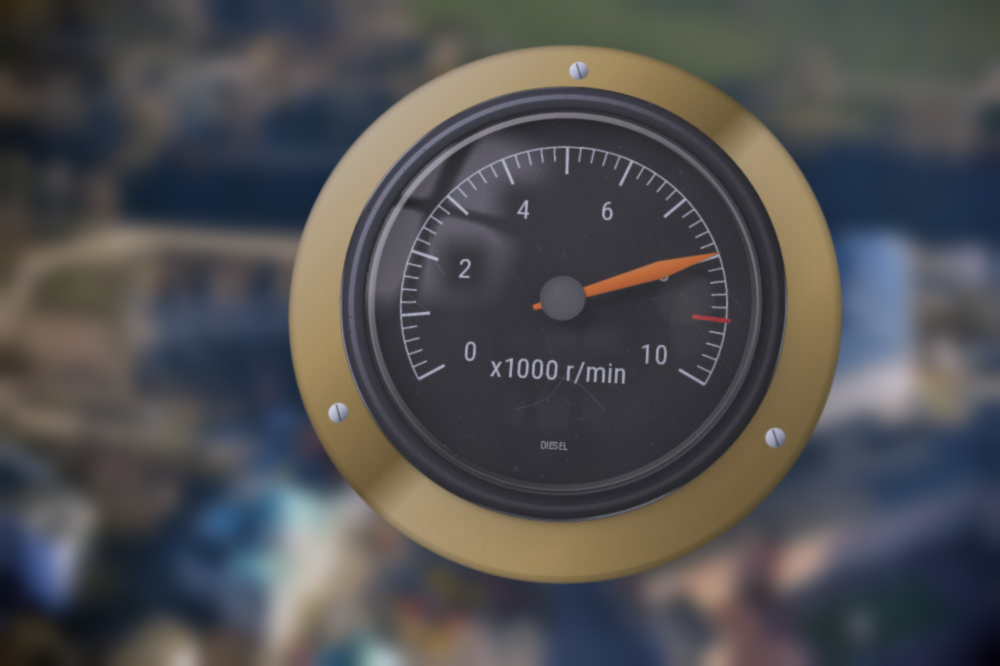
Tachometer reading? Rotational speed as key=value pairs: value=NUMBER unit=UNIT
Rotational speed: value=8000 unit=rpm
